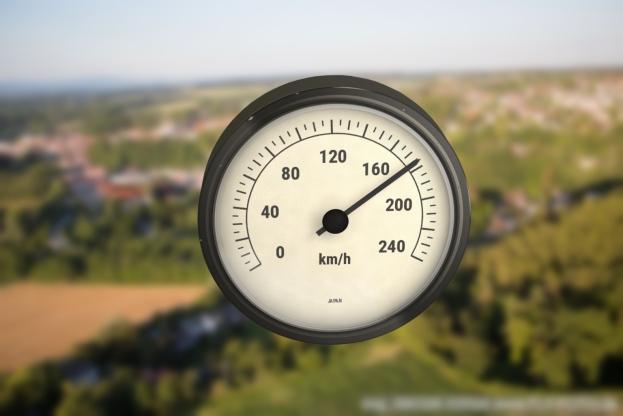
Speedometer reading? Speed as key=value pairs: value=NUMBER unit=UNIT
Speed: value=175 unit=km/h
